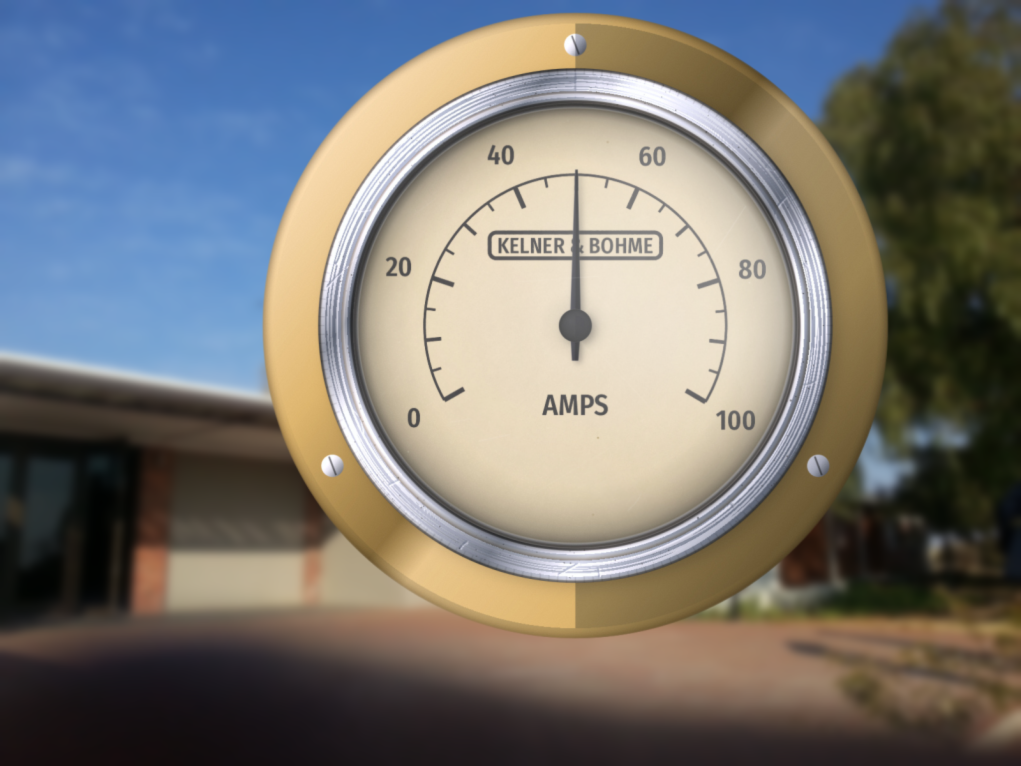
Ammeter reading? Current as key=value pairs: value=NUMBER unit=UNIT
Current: value=50 unit=A
